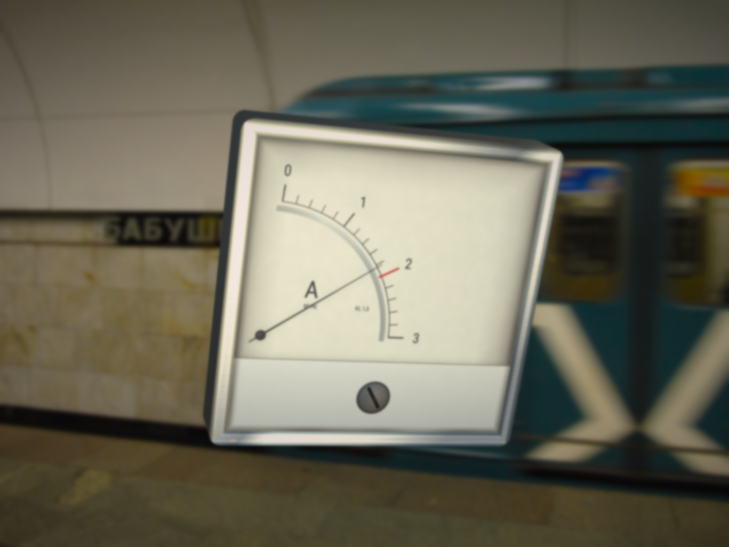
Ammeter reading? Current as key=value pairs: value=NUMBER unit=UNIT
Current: value=1.8 unit=A
